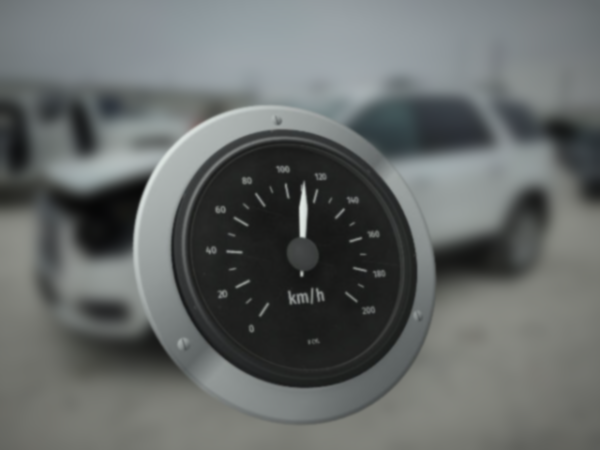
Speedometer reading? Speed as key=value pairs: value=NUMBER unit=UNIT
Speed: value=110 unit=km/h
